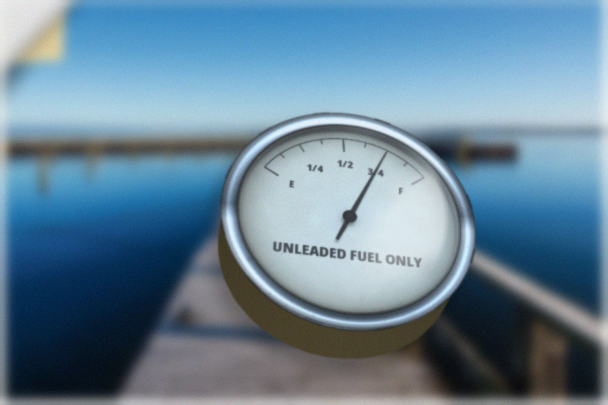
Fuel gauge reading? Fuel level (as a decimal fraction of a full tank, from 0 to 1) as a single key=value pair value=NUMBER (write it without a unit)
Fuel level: value=0.75
